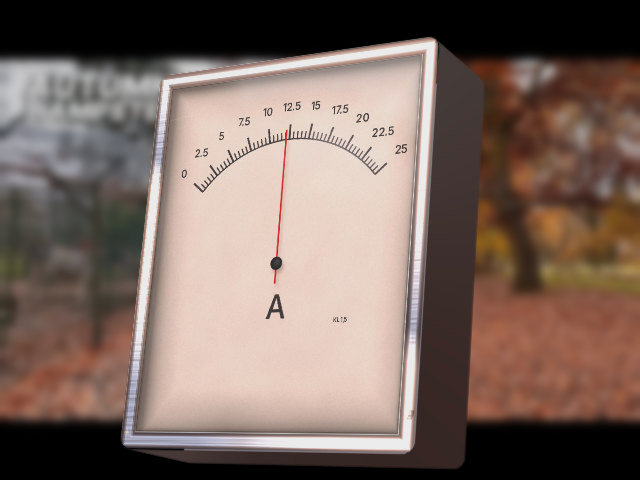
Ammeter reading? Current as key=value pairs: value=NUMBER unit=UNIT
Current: value=12.5 unit=A
